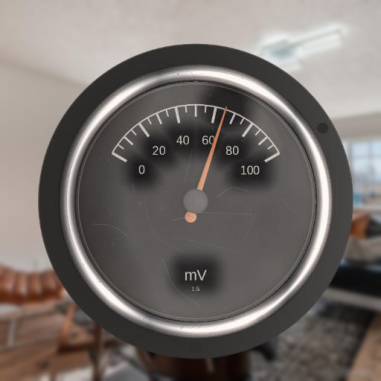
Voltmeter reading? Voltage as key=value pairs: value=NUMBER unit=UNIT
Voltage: value=65 unit=mV
